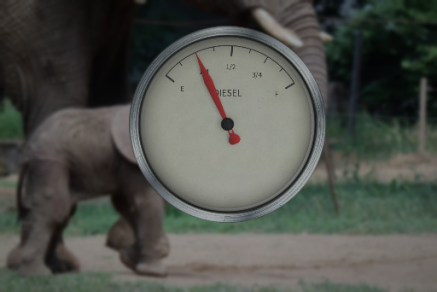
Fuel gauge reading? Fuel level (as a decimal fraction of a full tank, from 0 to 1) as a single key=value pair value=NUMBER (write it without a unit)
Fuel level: value=0.25
